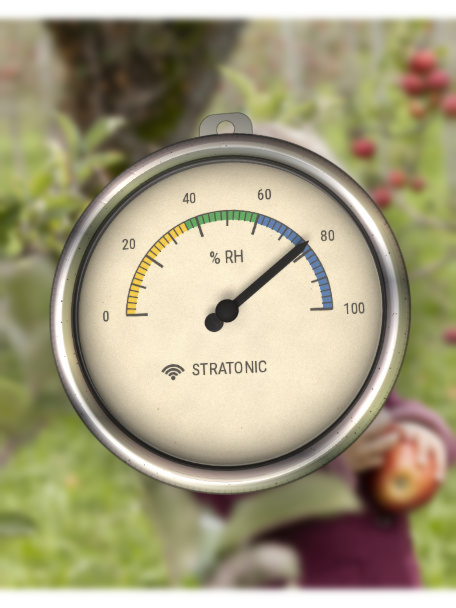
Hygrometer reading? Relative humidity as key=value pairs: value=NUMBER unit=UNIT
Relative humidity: value=78 unit=%
